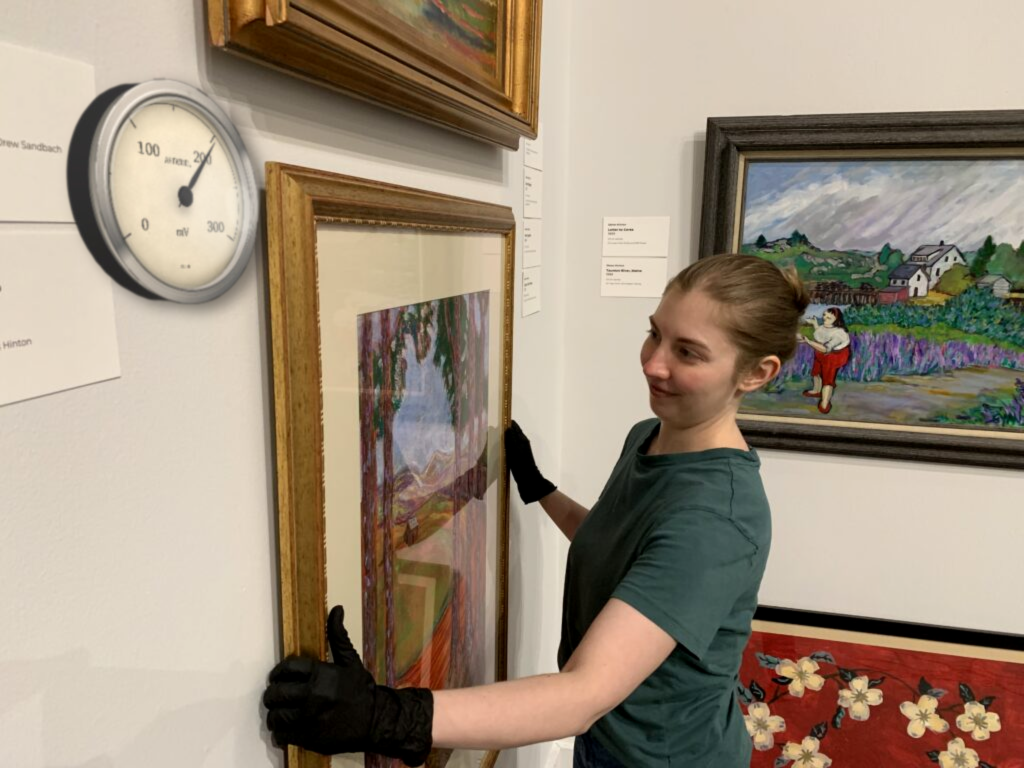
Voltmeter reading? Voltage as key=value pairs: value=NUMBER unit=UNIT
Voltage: value=200 unit=mV
